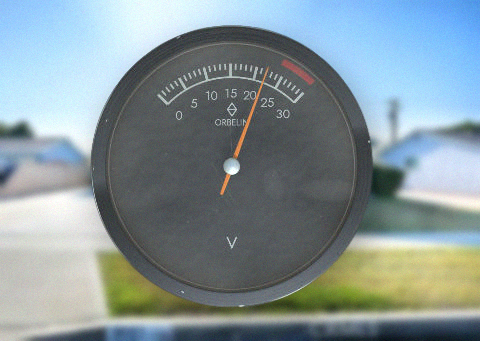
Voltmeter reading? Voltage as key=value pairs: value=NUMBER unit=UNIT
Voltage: value=22 unit=V
